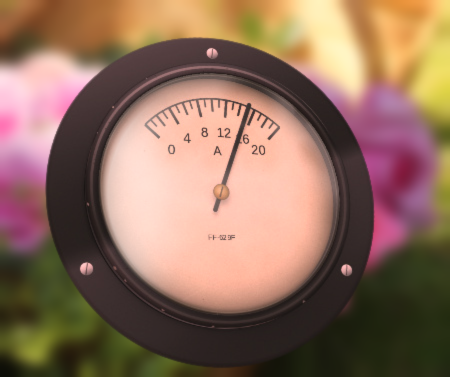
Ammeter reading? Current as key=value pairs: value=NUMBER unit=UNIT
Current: value=15 unit=A
